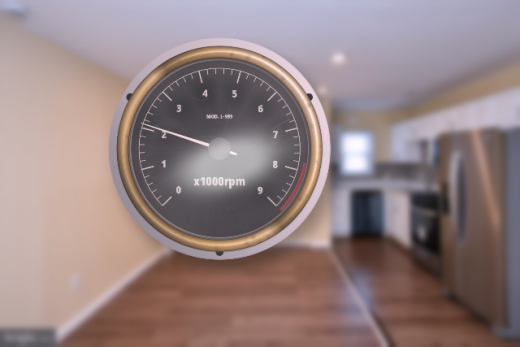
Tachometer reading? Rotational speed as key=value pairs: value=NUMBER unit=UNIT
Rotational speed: value=2100 unit=rpm
